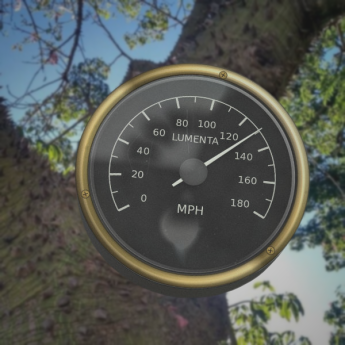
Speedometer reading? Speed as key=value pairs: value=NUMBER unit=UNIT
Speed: value=130 unit=mph
